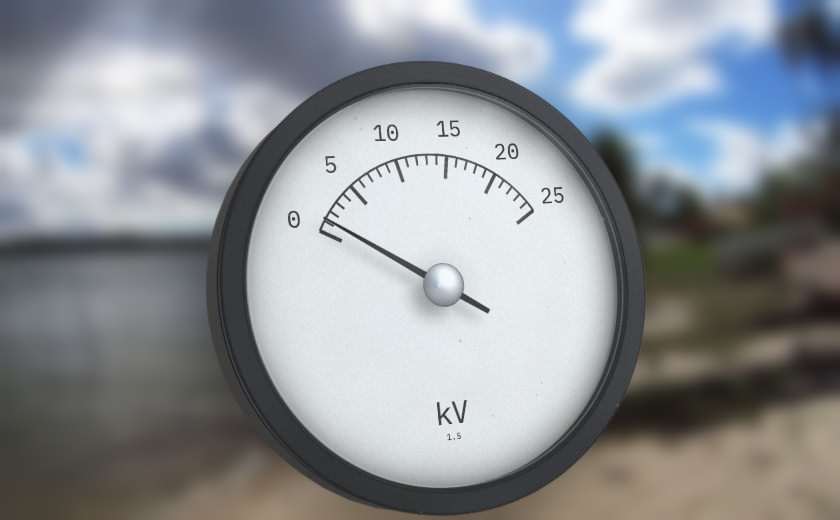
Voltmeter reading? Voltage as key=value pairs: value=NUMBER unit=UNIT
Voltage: value=1 unit=kV
